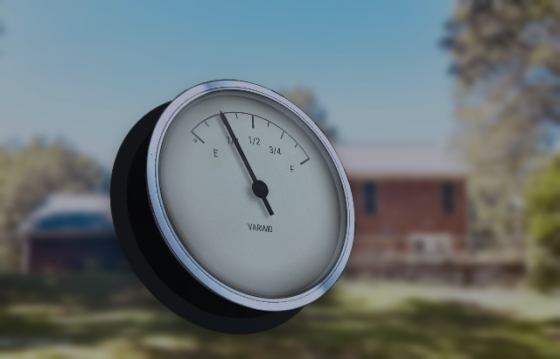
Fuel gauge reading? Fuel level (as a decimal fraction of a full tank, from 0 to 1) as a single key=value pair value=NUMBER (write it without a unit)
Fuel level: value=0.25
